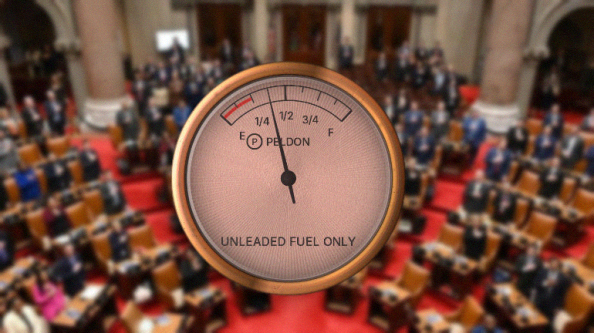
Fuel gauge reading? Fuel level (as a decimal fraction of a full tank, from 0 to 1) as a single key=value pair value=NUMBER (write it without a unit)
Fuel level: value=0.375
